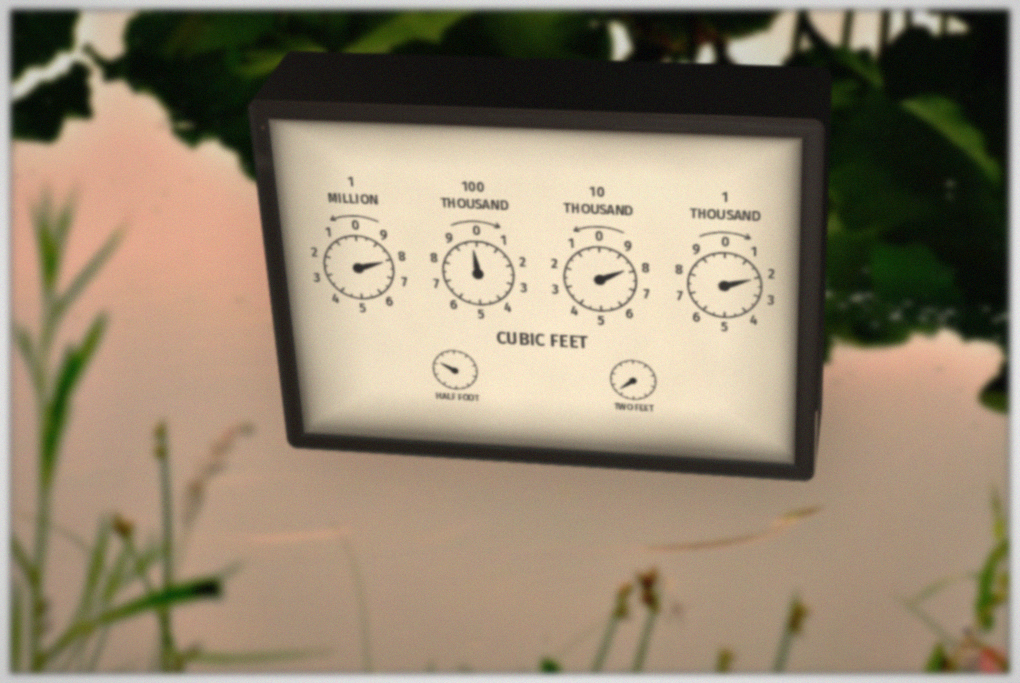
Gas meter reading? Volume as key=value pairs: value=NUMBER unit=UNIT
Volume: value=798200 unit=ft³
